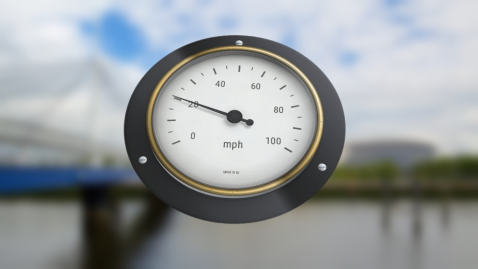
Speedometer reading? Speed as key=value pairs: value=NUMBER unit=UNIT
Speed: value=20 unit=mph
